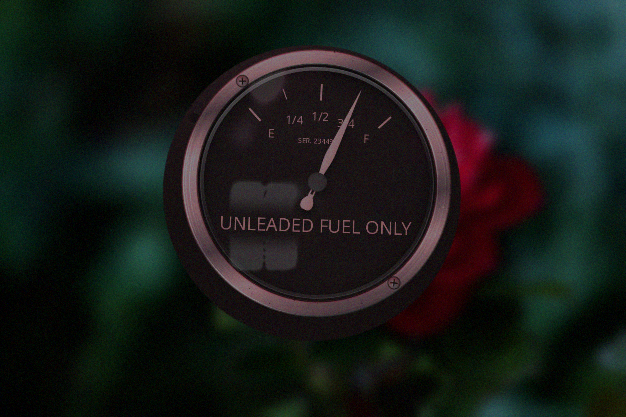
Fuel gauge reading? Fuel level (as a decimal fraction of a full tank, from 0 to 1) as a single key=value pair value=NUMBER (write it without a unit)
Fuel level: value=0.75
